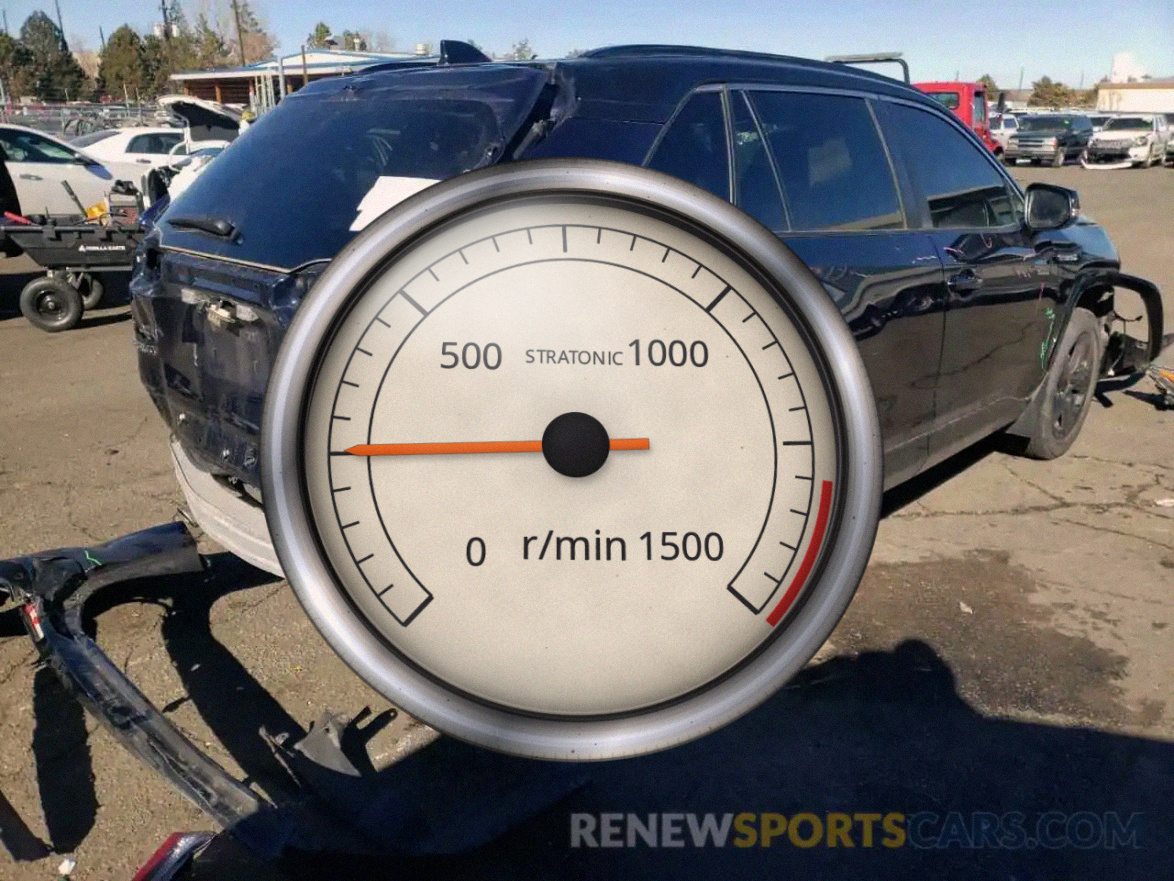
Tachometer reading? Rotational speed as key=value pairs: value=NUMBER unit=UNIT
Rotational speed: value=250 unit=rpm
